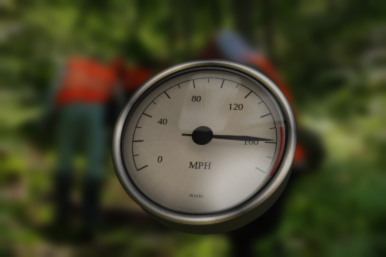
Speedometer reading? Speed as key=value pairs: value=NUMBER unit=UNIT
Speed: value=160 unit=mph
